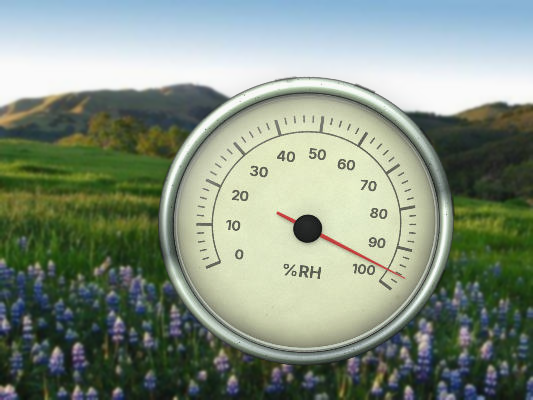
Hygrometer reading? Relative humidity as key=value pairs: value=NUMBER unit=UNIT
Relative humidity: value=96 unit=%
